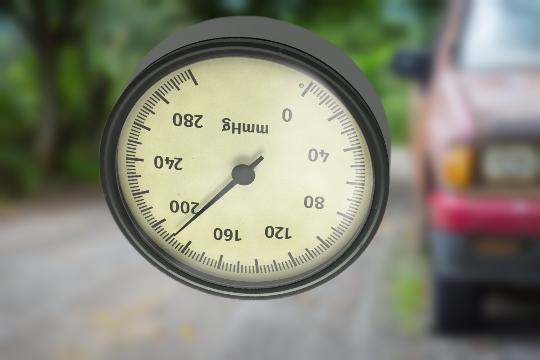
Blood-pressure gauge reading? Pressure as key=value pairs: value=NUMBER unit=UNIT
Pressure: value=190 unit=mmHg
